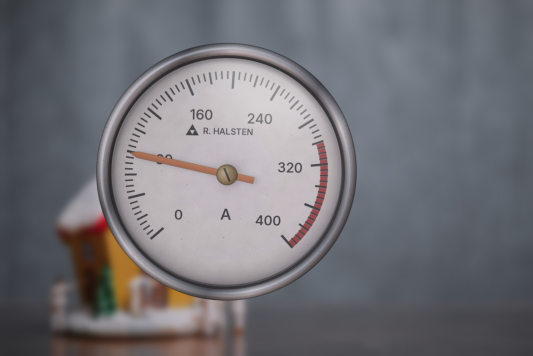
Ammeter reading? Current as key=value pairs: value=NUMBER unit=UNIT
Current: value=80 unit=A
